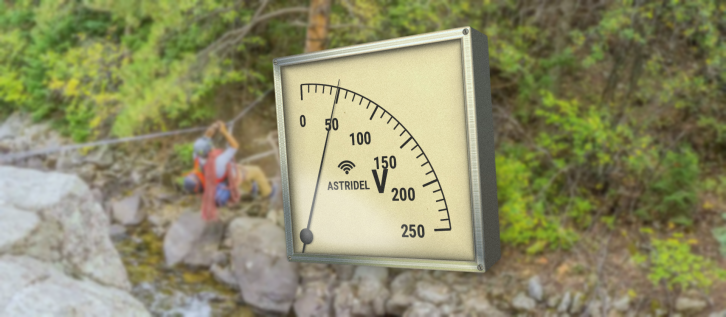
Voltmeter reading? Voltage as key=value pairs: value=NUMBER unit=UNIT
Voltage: value=50 unit=V
